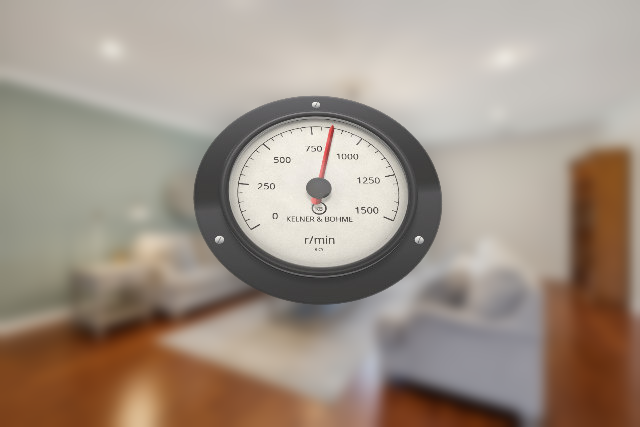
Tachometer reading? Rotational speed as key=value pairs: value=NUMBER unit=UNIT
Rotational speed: value=850 unit=rpm
